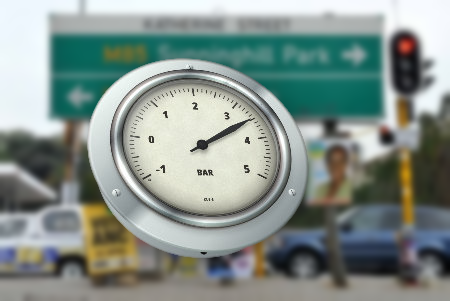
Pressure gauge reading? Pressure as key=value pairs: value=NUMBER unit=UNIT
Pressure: value=3.5 unit=bar
